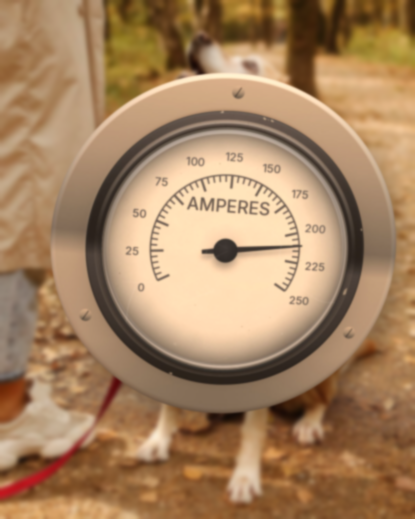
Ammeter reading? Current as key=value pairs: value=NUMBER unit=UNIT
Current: value=210 unit=A
